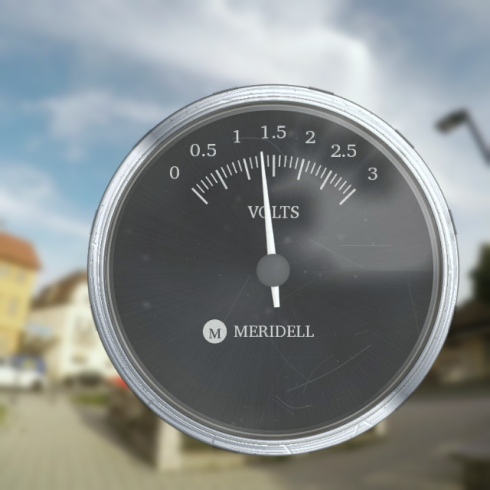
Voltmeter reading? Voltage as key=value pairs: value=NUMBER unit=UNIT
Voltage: value=1.3 unit=V
